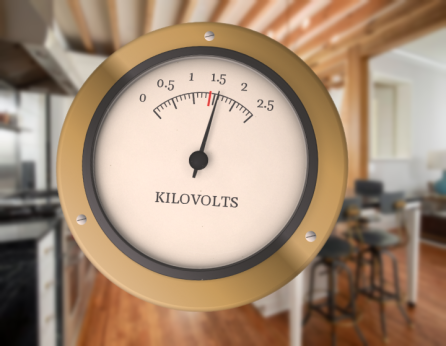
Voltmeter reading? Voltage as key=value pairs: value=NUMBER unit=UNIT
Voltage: value=1.6 unit=kV
